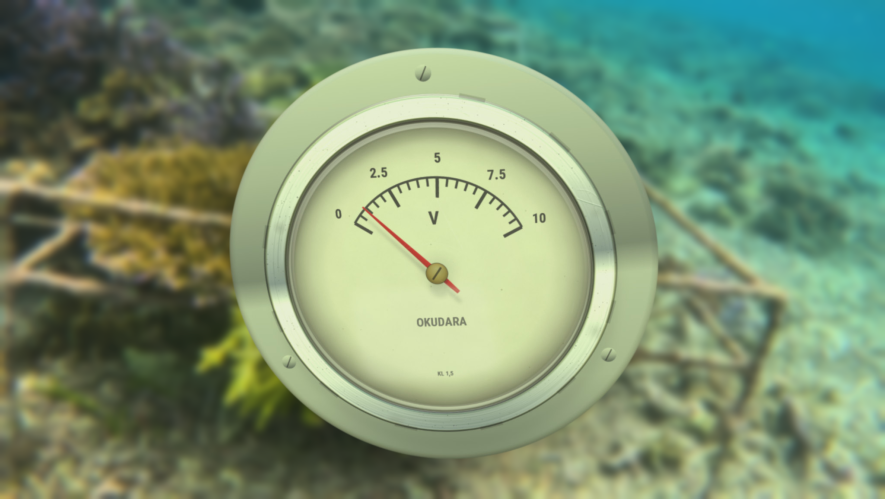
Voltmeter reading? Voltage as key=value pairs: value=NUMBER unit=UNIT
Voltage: value=1 unit=V
